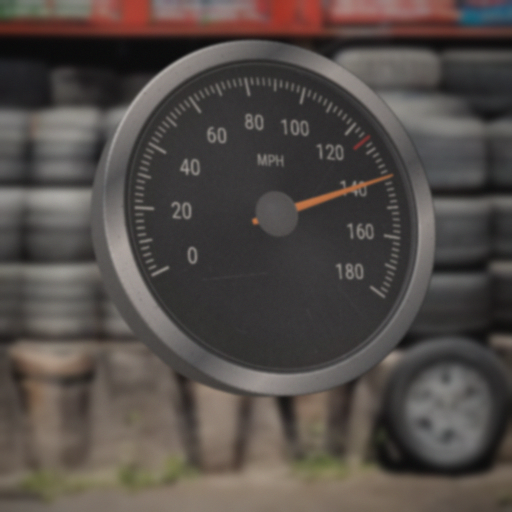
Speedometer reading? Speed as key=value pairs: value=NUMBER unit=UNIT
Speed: value=140 unit=mph
